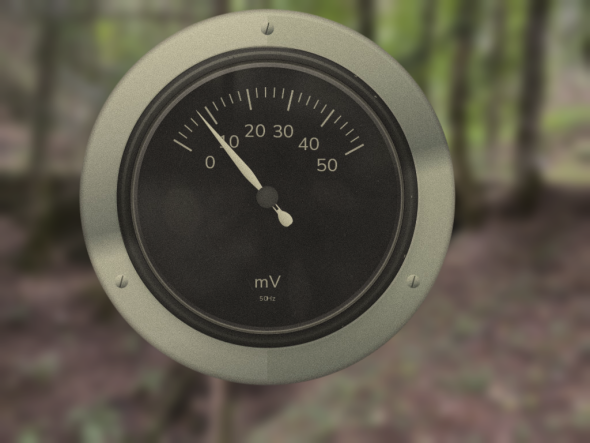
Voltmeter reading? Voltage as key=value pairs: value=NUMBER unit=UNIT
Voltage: value=8 unit=mV
